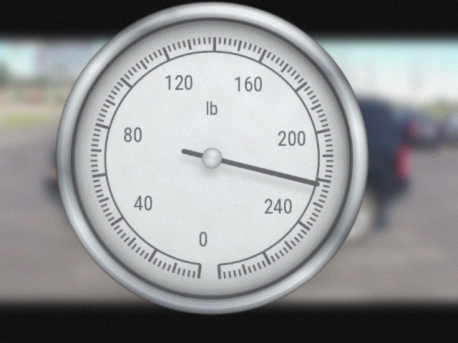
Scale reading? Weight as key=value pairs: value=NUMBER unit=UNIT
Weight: value=222 unit=lb
